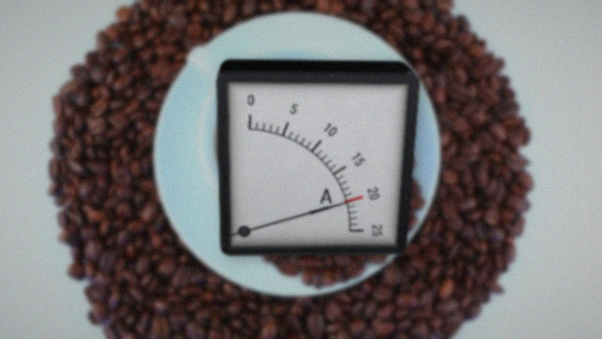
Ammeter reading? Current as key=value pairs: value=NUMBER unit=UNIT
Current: value=20 unit=A
